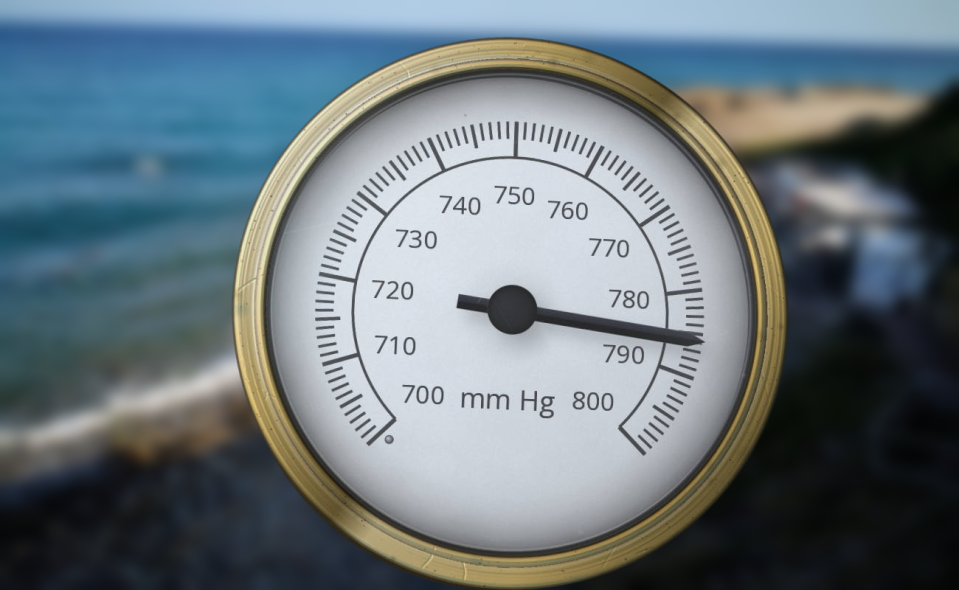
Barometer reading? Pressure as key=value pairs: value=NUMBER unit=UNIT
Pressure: value=786 unit=mmHg
